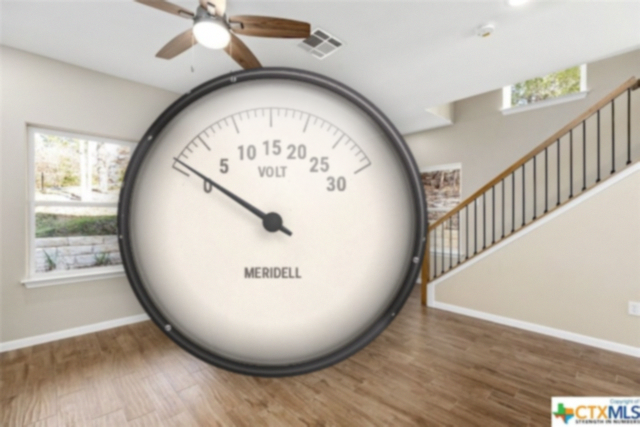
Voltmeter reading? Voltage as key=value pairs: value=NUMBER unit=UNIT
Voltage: value=1 unit=V
